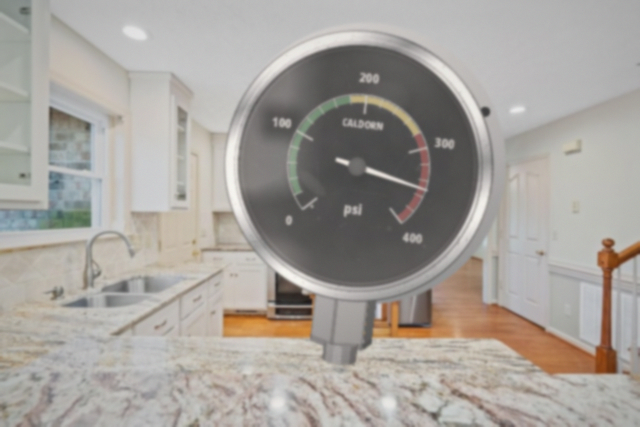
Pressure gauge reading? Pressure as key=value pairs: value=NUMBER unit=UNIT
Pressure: value=350 unit=psi
